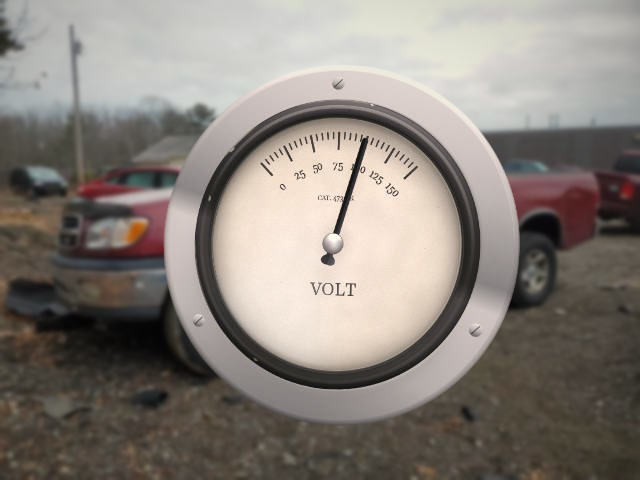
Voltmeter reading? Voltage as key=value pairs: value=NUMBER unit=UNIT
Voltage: value=100 unit=V
